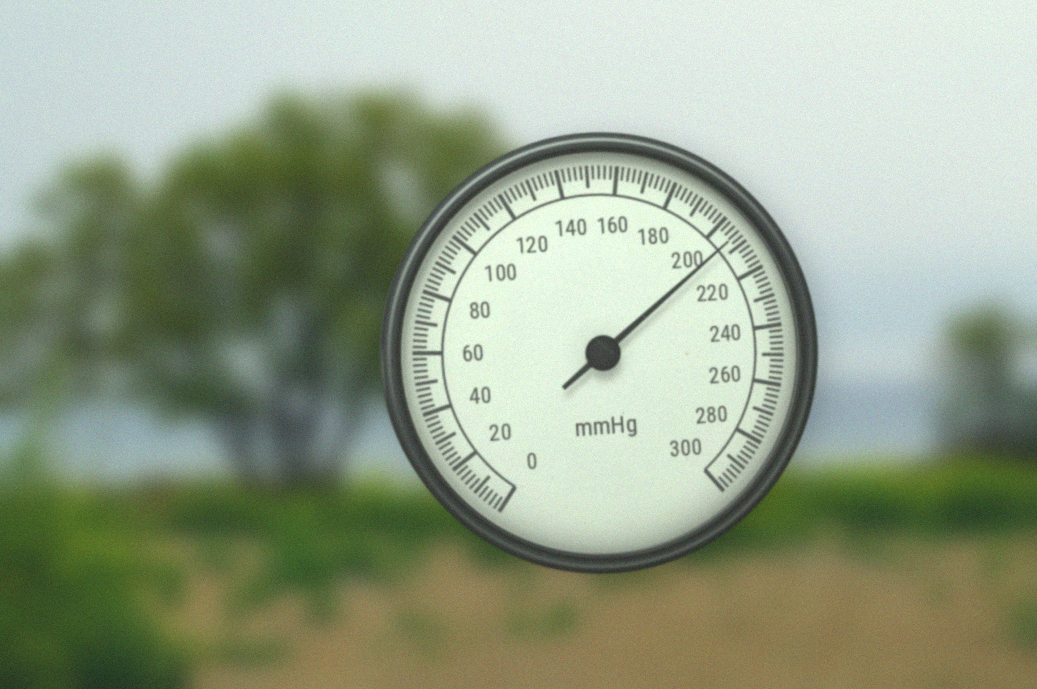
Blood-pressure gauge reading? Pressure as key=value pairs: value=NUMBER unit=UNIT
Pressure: value=206 unit=mmHg
